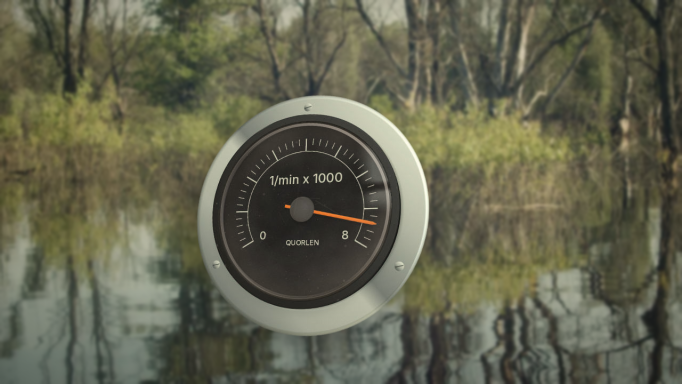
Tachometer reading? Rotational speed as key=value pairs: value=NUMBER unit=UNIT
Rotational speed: value=7400 unit=rpm
